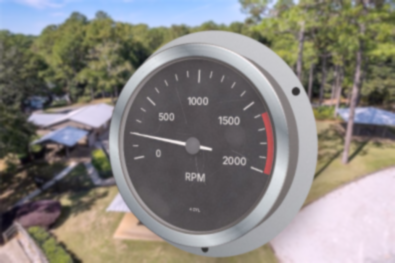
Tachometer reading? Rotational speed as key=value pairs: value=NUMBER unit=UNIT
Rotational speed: value=200 unit=rpm
